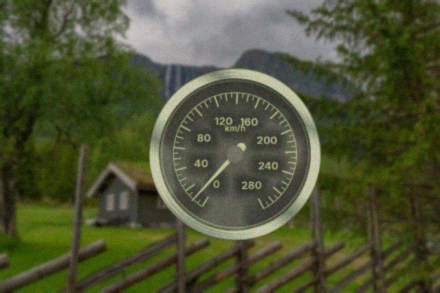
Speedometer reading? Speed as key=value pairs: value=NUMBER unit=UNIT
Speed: value=10 unit=km/h
